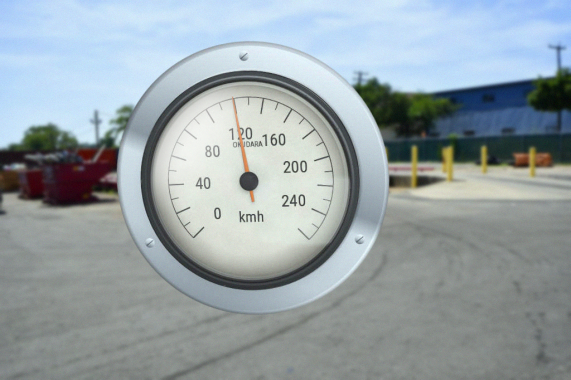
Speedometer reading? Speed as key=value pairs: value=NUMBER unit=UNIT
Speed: value=120 unit=km/h
